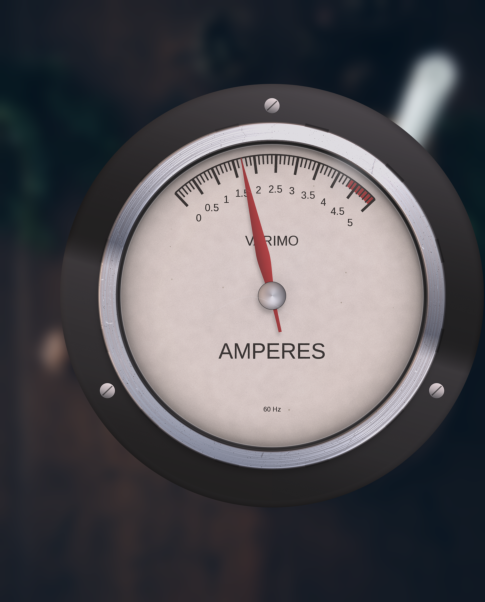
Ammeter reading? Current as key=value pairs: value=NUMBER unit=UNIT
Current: value=1.7 unit=A
